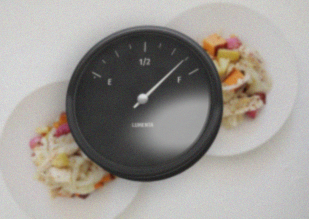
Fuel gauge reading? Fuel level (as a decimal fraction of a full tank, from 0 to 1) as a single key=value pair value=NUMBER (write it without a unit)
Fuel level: value=0.875
